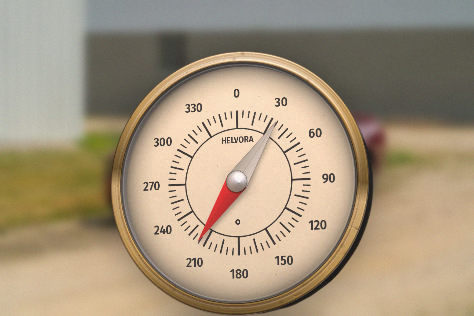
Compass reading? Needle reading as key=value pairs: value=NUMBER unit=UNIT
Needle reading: value=215 unit=°
